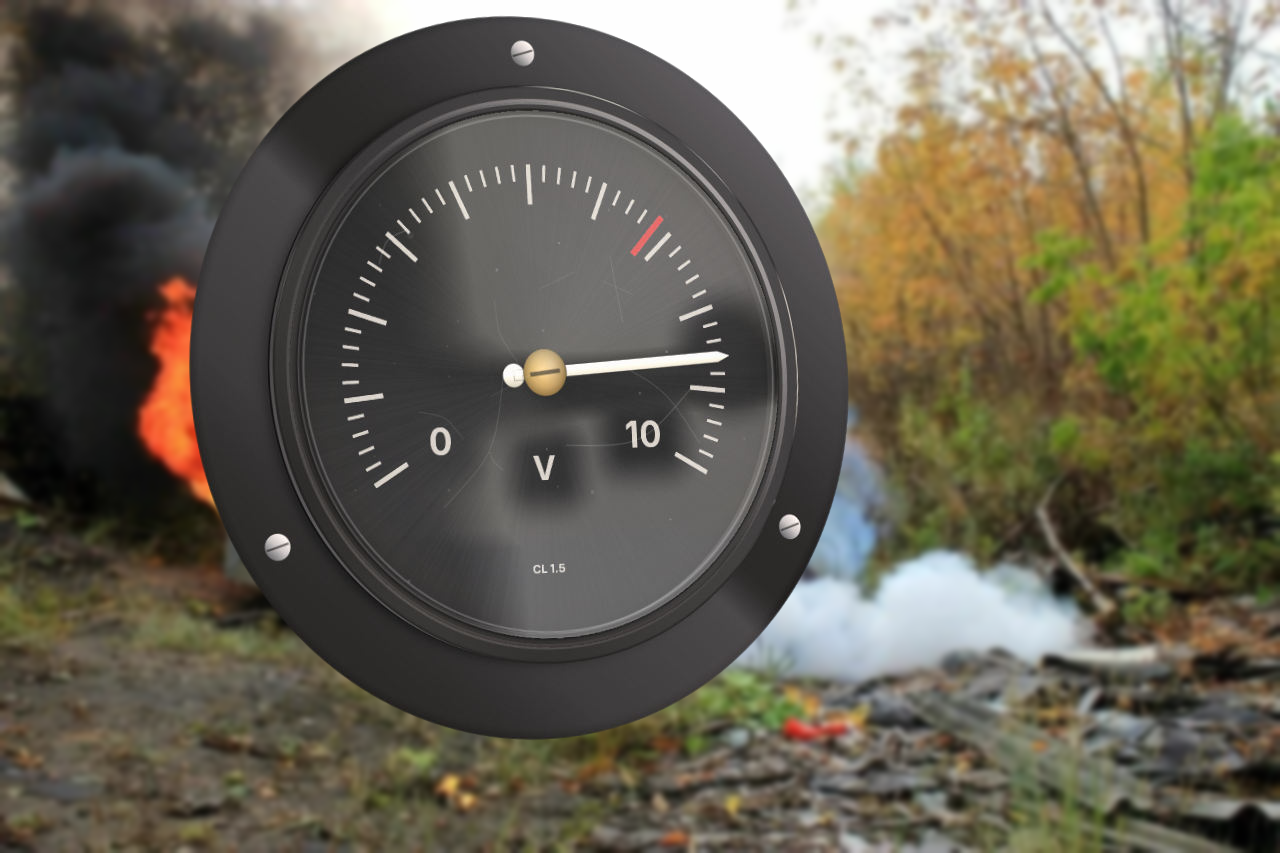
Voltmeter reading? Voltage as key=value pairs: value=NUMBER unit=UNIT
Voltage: value=8.6 unit=V
